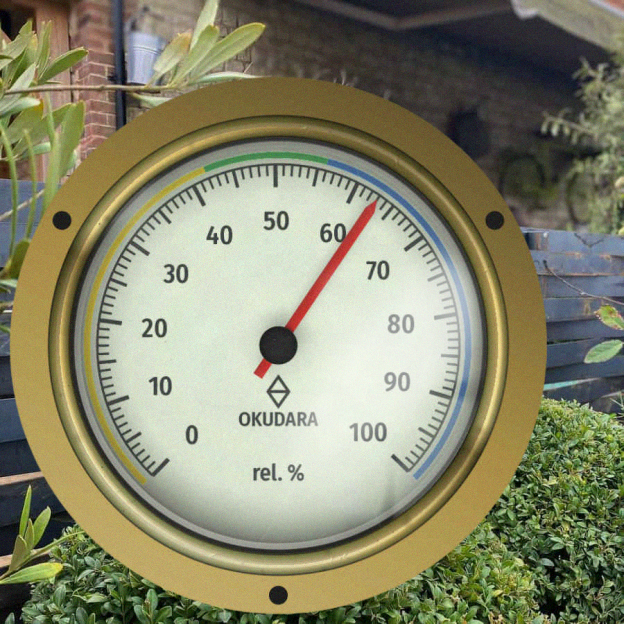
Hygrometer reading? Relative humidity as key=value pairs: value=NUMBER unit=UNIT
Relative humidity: value=63 unit=%
